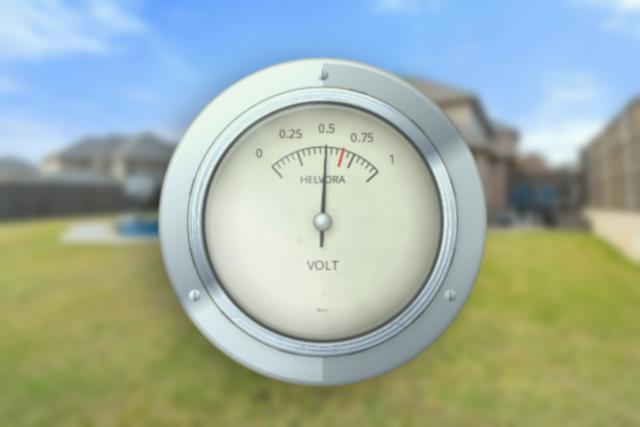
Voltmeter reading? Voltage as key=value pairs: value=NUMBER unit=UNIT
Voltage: value=0.5 unit=V
